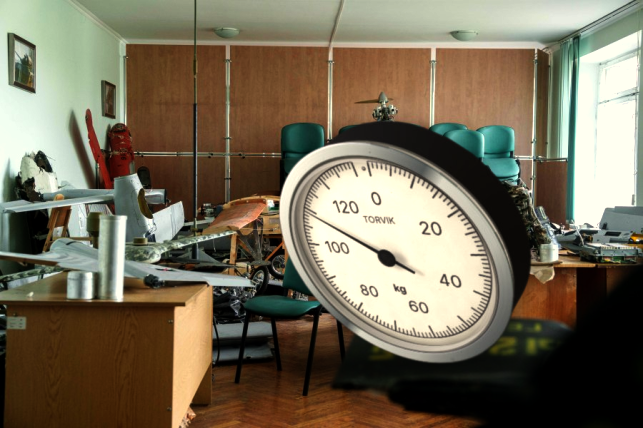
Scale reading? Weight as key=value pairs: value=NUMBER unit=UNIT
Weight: value=110 unit=kg
